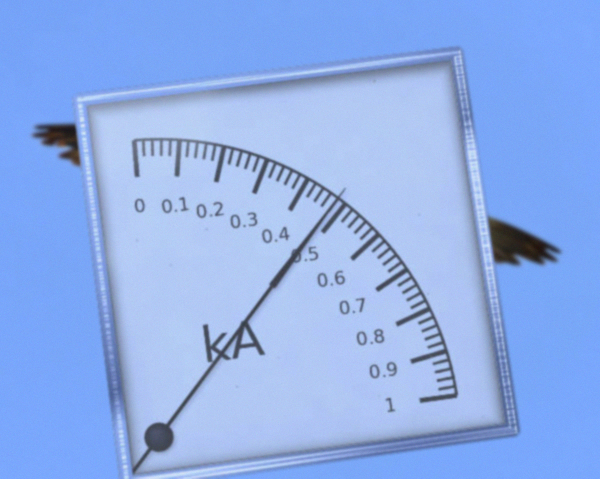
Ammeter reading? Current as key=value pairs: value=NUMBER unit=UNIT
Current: value=0.48 unit=kA
